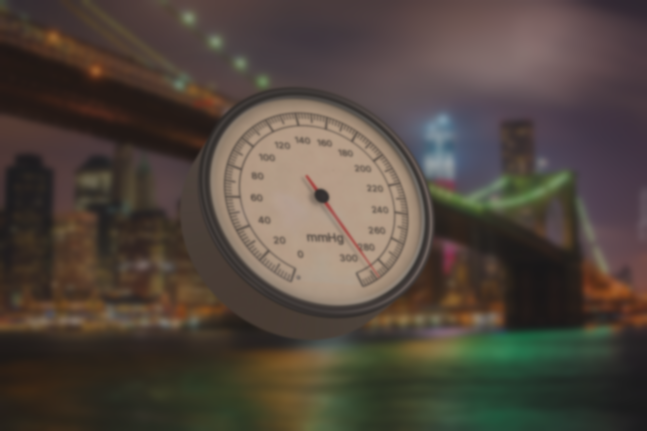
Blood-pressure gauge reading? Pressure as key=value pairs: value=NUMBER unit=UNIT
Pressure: value=290 unit=mmHg
